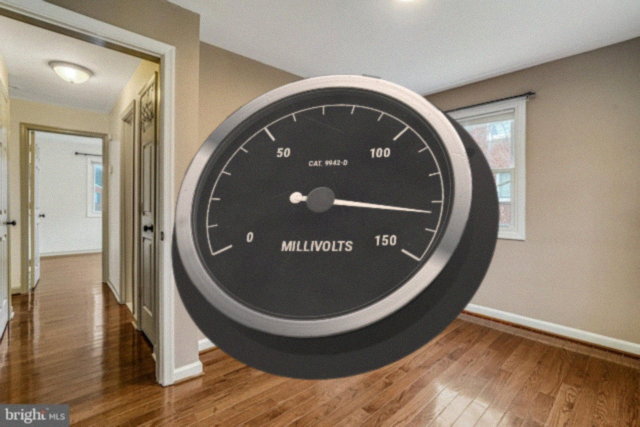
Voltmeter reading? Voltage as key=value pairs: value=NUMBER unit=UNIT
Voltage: value=135 unit=mV
